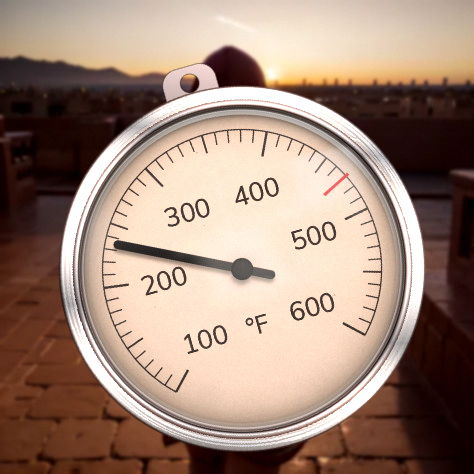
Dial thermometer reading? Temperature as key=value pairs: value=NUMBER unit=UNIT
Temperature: value=235 unit=°F
